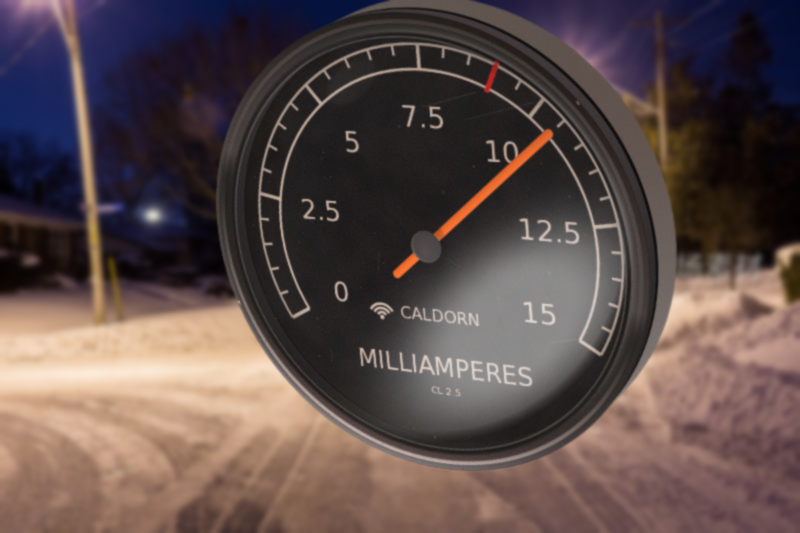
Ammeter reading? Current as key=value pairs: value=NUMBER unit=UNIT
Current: value=10.5 unit=mA
